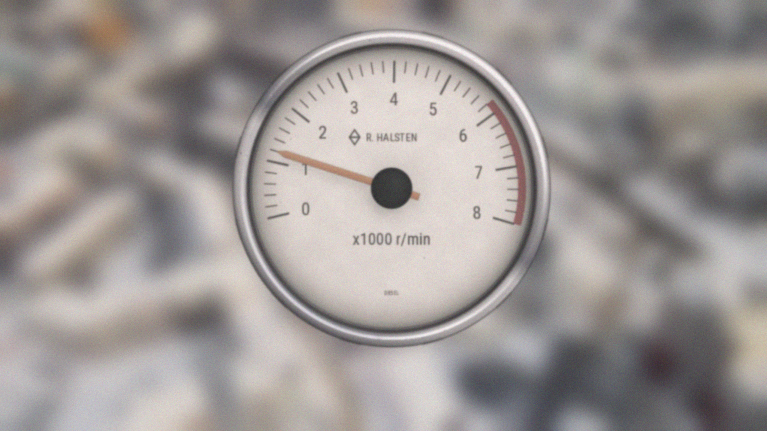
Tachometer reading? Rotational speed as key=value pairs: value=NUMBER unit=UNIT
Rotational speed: value=1200 unit=rpm
